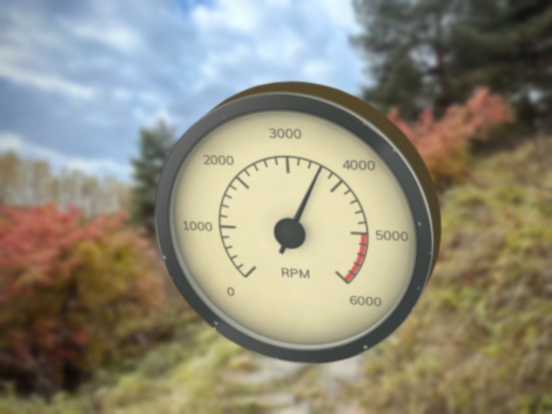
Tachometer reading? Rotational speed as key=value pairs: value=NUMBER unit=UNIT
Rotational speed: value=3600 unit=rpm
